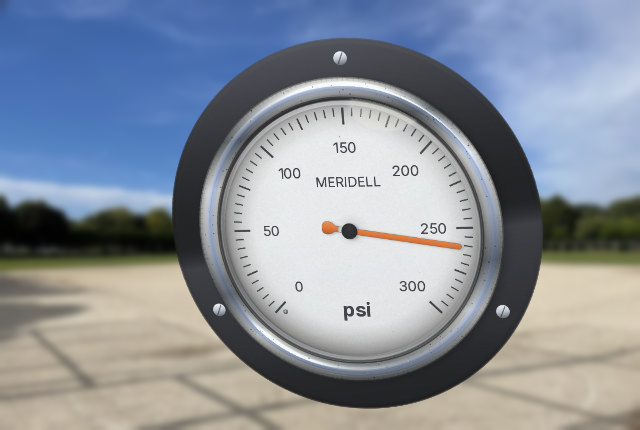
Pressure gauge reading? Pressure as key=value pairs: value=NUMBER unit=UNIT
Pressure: value=260 unit=psi
